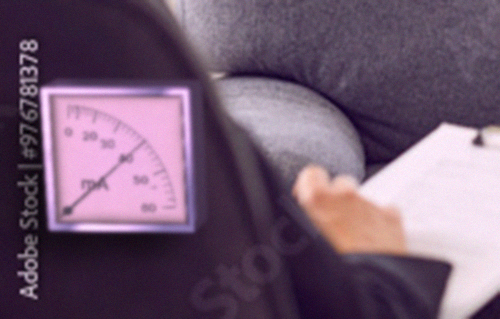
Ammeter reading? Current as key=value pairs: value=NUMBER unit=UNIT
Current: value=40 unit=mA
